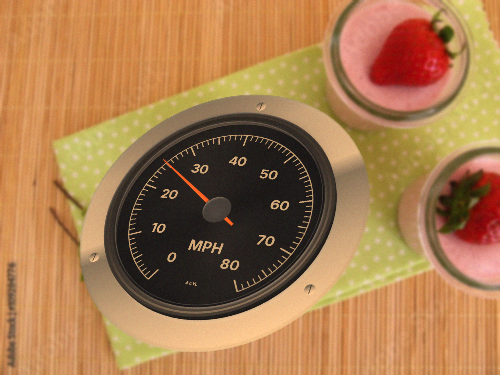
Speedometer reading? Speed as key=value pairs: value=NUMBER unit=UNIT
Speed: value=25 unit=mph
